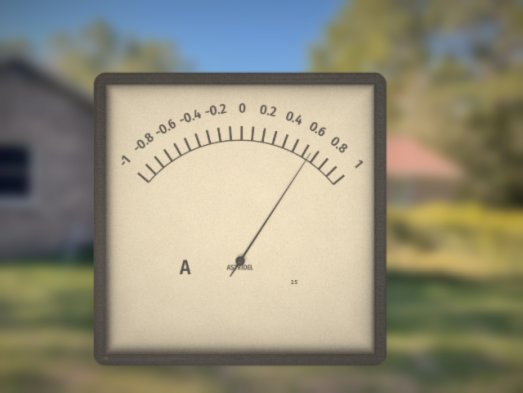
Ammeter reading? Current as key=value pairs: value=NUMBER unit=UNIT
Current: value=0.65 unit=A
